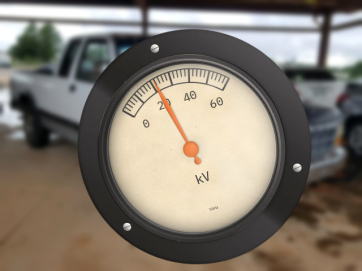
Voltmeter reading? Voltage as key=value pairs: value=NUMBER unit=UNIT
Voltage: value=22 unit=kV
